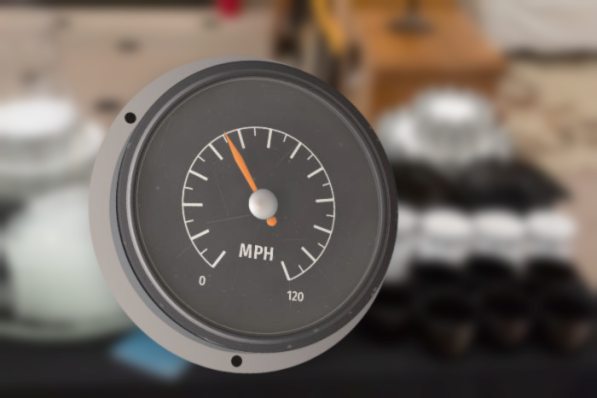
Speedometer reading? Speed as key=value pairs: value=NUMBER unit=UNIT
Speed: value=45 unit=mph
